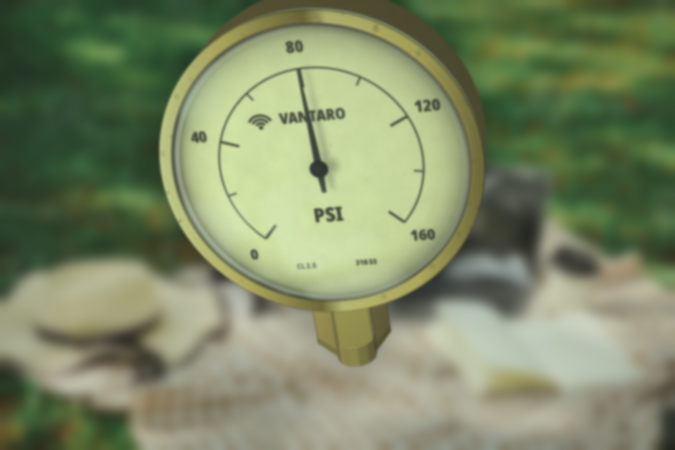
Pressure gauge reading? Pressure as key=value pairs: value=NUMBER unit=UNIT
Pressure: value=80 unit=psi
